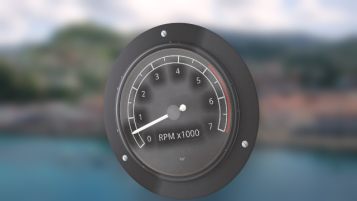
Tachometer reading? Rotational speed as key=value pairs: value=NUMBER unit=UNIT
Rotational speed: value=500 unit=rpm
